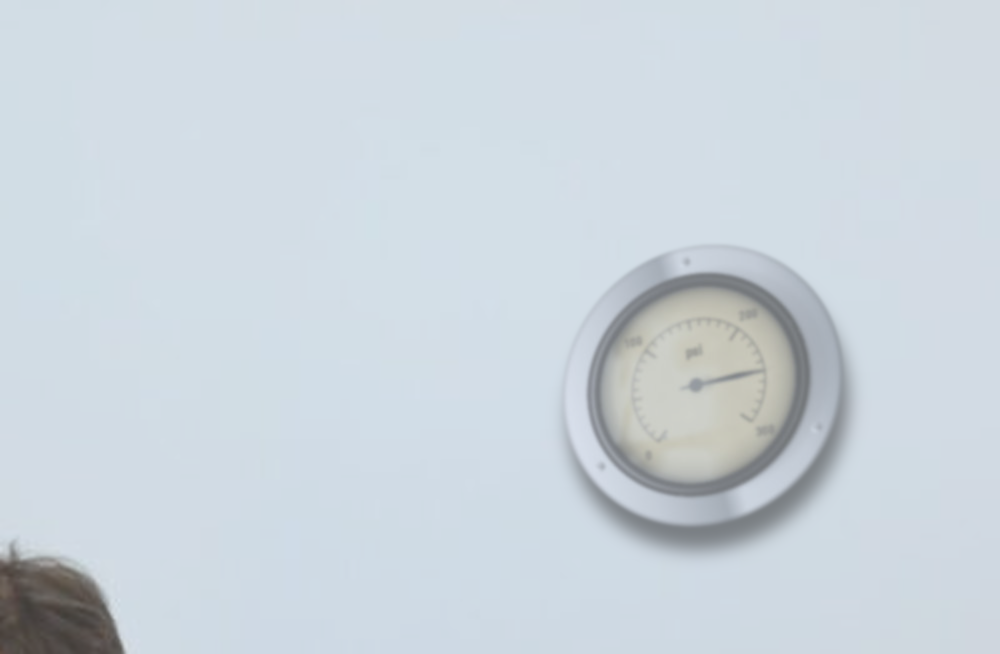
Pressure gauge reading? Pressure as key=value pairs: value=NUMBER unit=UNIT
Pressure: value=250 unit=psi
